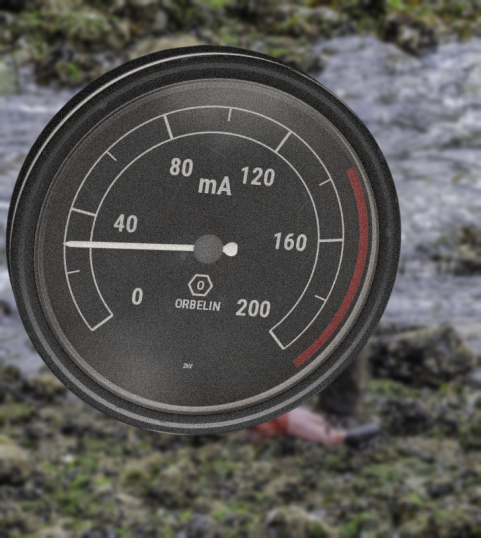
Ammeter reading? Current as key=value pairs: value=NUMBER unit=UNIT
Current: value=30 unit=mA
